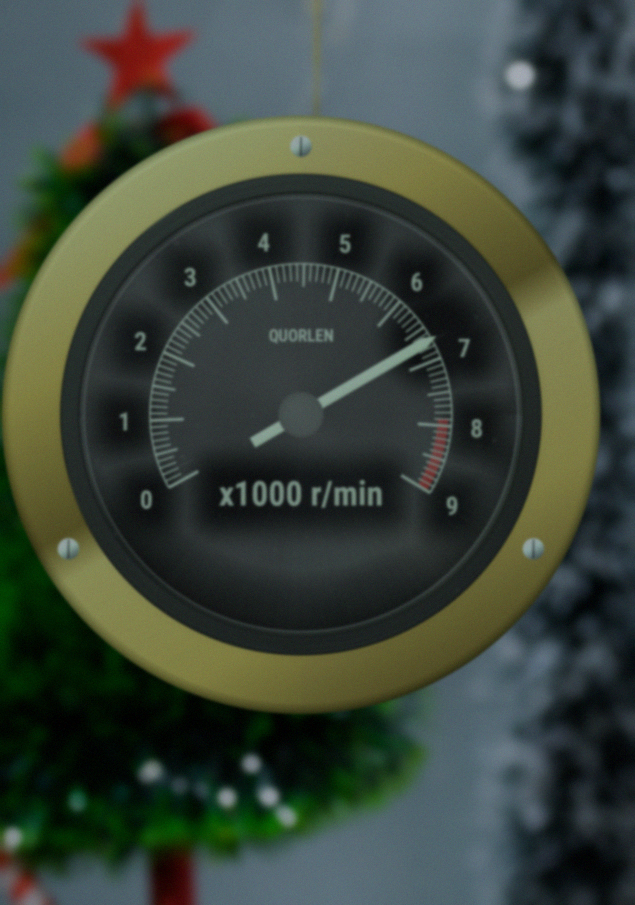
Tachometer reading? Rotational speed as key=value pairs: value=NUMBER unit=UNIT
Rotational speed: value=6700 unit=rpm
